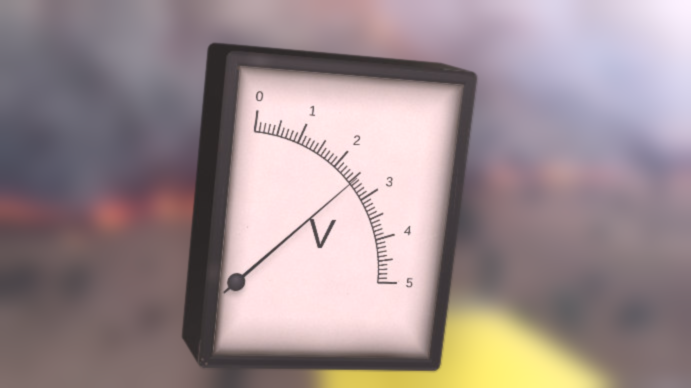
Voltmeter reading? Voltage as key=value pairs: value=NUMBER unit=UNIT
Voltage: value=2.5 unit=V
